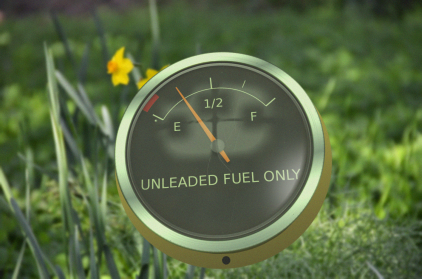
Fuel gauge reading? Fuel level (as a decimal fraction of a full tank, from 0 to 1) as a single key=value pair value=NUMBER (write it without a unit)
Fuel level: value=0.25
